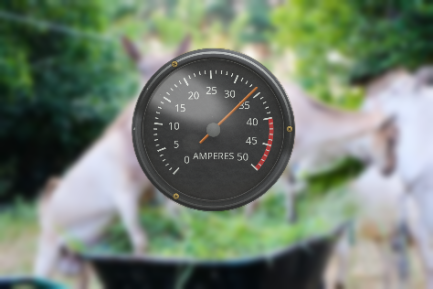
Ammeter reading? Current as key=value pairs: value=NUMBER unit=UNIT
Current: value=34 unit=A
